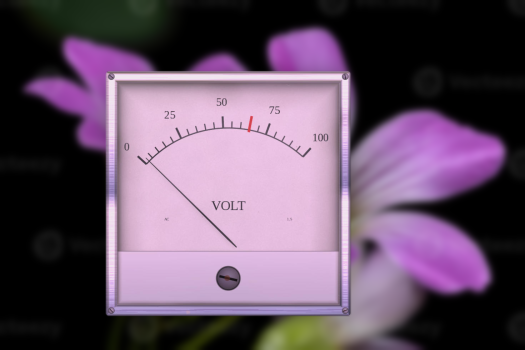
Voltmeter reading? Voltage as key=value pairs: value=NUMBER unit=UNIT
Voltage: value=2.5 unit=V
